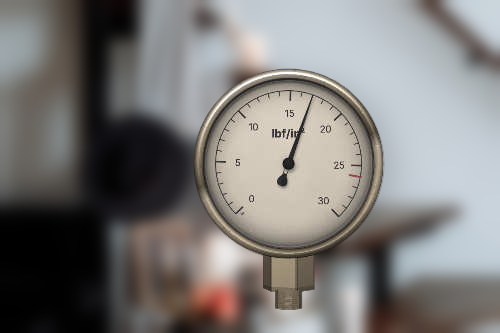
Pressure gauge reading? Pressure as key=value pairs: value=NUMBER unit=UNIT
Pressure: value=17 unit=psi
